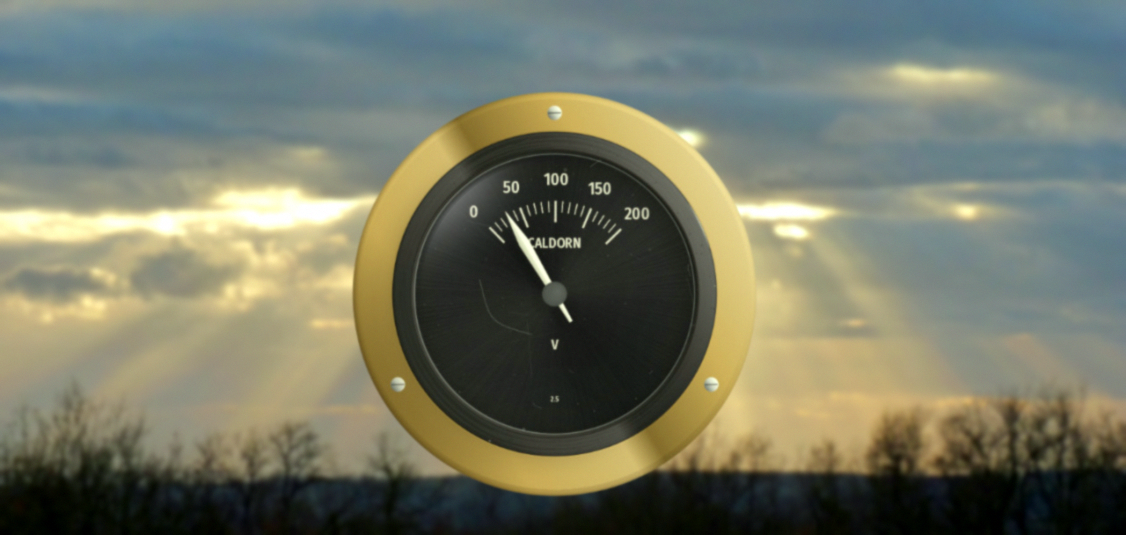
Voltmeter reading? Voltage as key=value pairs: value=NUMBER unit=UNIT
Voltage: value=30 unit=V
